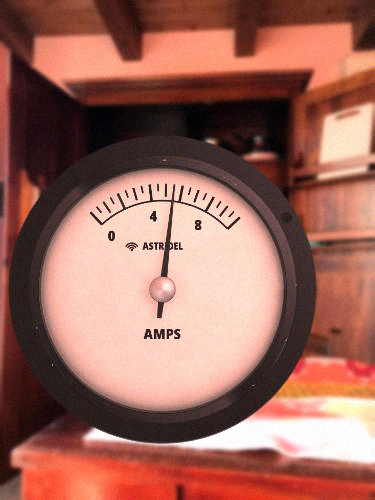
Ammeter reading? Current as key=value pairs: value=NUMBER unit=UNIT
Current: value=5.5 unit=A
